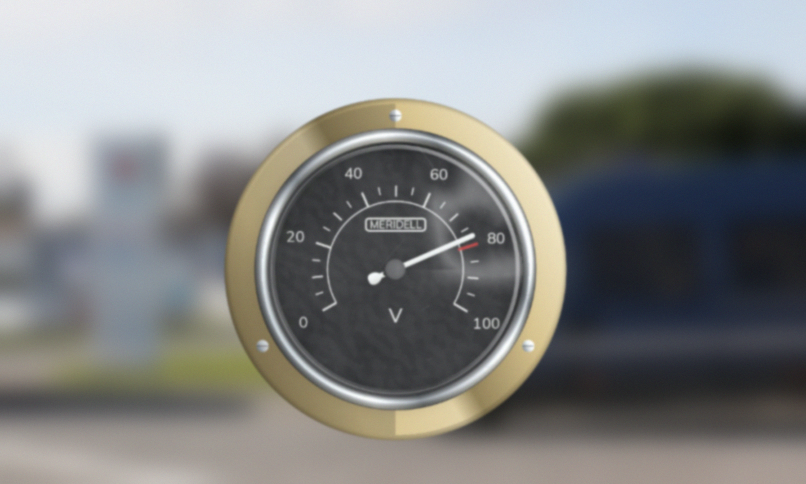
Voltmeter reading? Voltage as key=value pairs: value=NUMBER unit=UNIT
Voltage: value=77.5 unit=V
